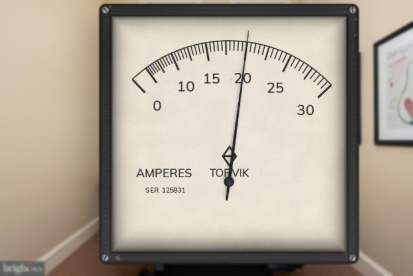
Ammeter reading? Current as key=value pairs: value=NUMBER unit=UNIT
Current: value=20 unit=A
